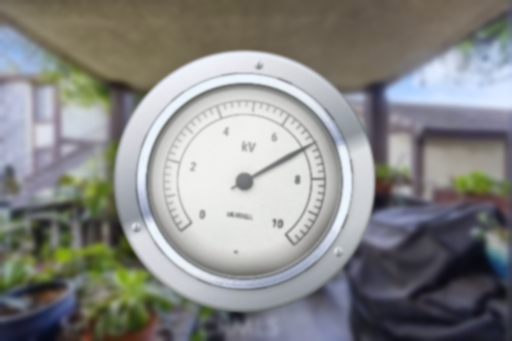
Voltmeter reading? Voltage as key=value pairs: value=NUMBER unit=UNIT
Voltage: value=7 unit=kV
